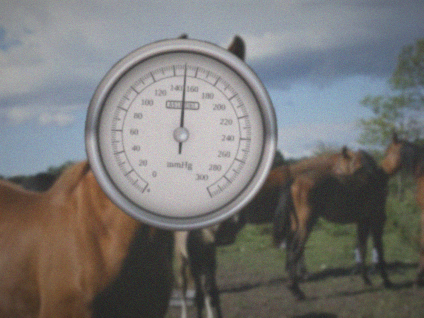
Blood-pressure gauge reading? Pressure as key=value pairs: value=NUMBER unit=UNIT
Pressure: value=150 unit=mmHg
